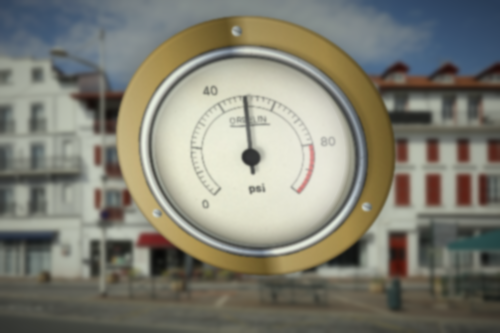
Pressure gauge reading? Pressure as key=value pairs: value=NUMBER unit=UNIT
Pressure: value=50 unit=psi
